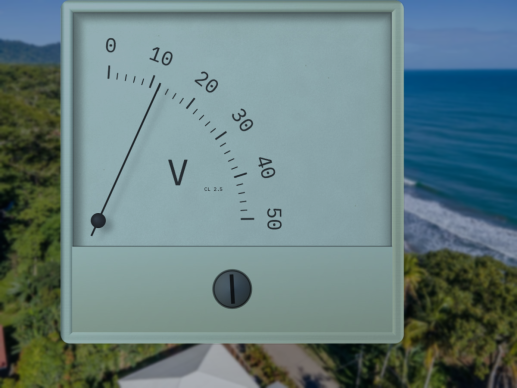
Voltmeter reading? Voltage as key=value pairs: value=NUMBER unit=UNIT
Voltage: value=12 unit=V
